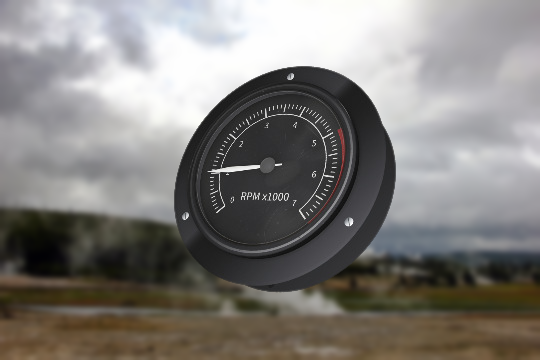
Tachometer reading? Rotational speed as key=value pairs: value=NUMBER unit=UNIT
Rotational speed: value=1000 unit=rpm
